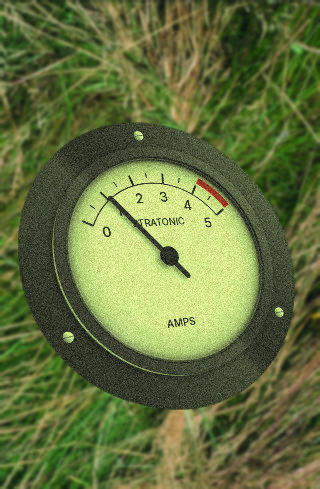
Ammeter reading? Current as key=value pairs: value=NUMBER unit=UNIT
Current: value=1 unit=A
